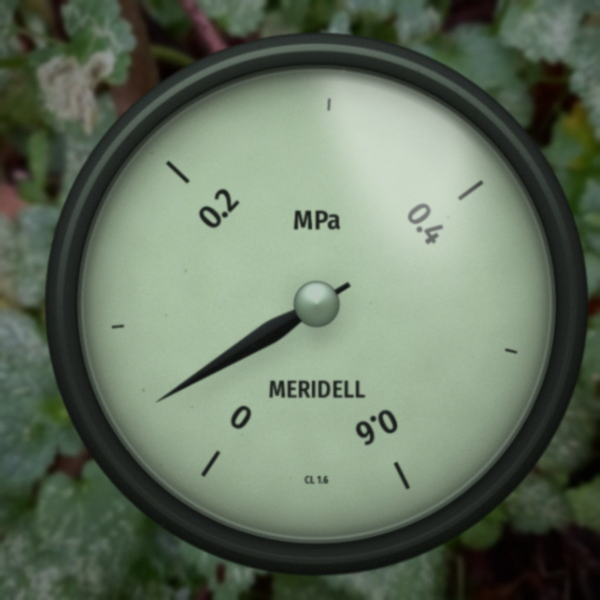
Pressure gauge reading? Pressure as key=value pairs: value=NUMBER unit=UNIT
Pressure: value=0.05 unit=MPa
